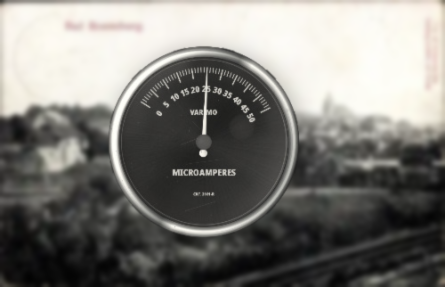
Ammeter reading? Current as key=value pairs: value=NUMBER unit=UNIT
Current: value=25 unit=µA
